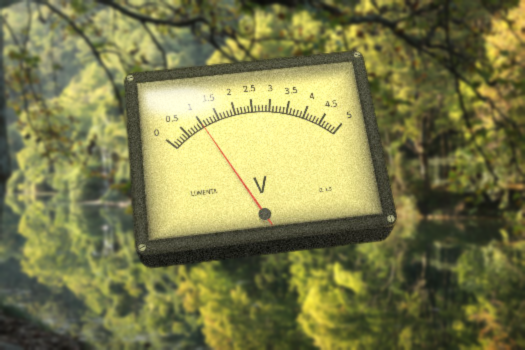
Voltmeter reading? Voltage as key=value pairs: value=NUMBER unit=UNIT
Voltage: value=1 unit=V
